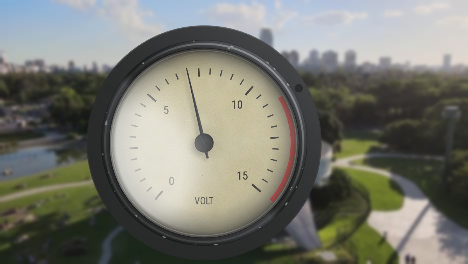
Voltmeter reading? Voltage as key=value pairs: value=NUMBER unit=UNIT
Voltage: value=7 unit=V
